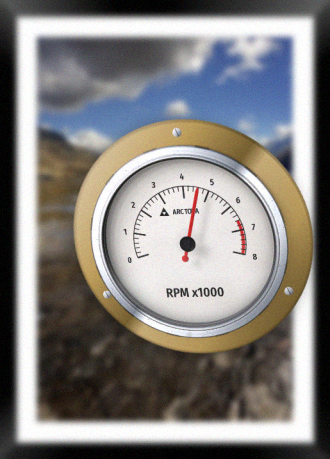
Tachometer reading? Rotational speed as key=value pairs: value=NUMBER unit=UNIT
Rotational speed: value=4600 unit=rpm
